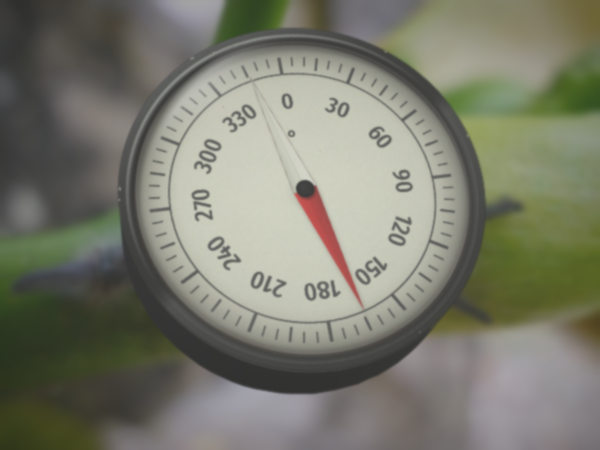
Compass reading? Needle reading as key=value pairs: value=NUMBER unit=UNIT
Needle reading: value=165 unit=°
